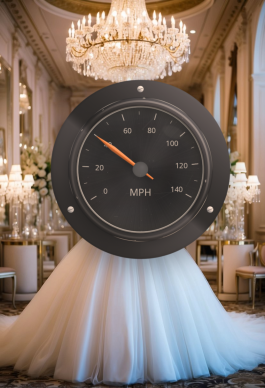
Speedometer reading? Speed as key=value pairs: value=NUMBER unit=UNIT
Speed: value=40 unit=mph
